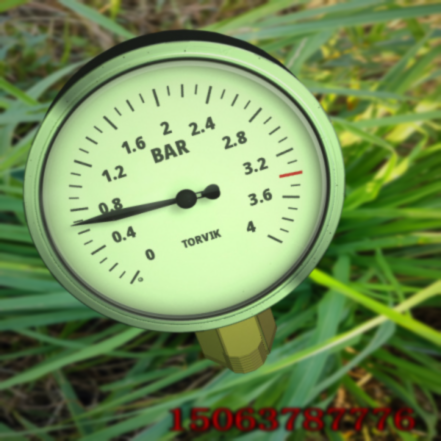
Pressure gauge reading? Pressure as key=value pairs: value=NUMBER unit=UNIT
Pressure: value=0.7 unit=bar
